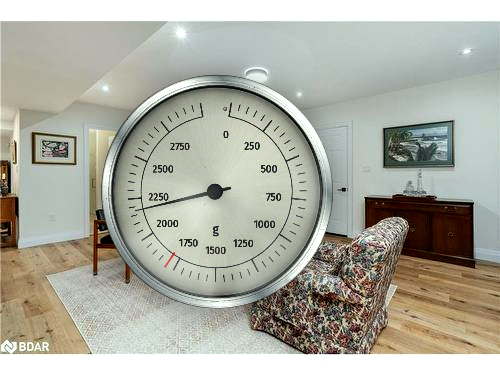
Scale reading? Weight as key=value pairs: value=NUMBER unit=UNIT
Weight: value=2175 unit=g
